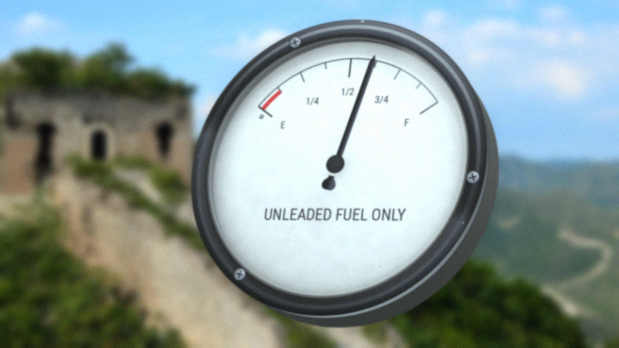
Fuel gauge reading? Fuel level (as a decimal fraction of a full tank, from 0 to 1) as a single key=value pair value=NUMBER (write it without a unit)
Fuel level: value=0.625
